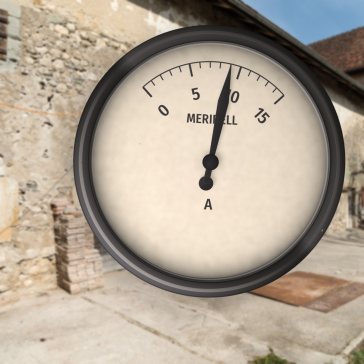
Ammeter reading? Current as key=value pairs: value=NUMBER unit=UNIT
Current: value=9 unit=A
